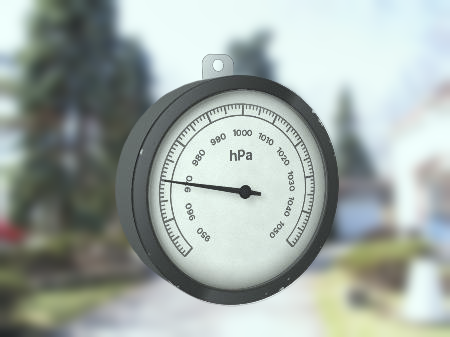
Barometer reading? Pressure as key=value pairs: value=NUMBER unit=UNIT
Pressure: value=970 unit=hPa
